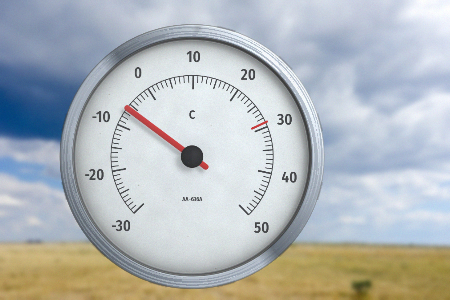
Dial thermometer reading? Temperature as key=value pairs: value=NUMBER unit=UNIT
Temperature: value=-6 unit=°C
